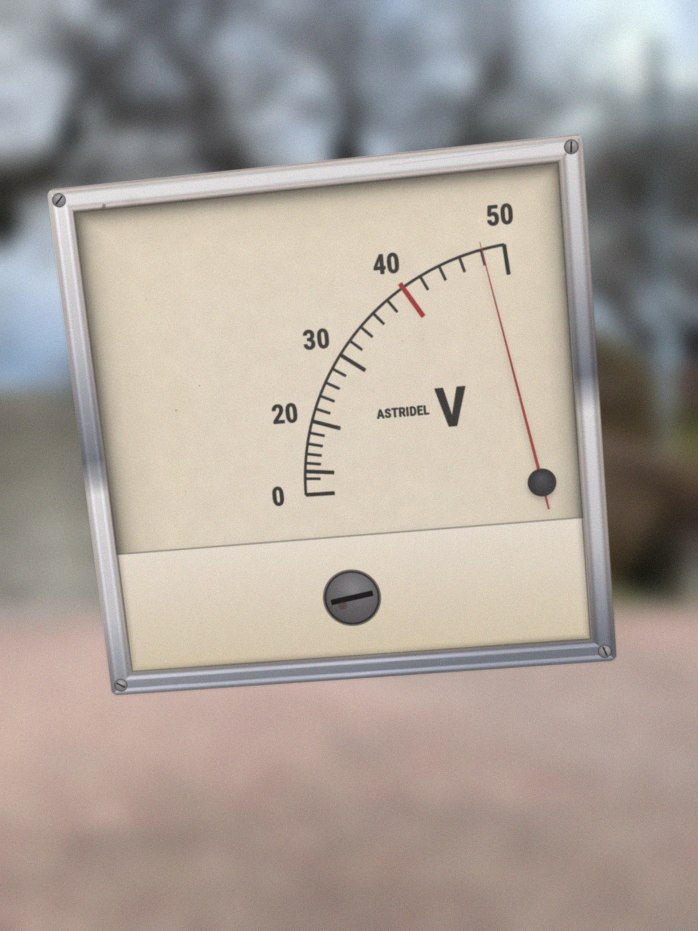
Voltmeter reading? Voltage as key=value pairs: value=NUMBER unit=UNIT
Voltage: value=48 unit=V
